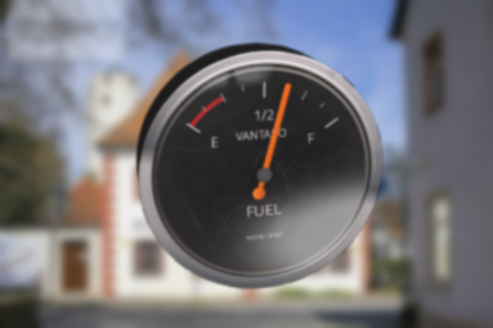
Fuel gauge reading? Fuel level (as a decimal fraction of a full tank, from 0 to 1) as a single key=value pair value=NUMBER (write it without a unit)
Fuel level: value=0.625
